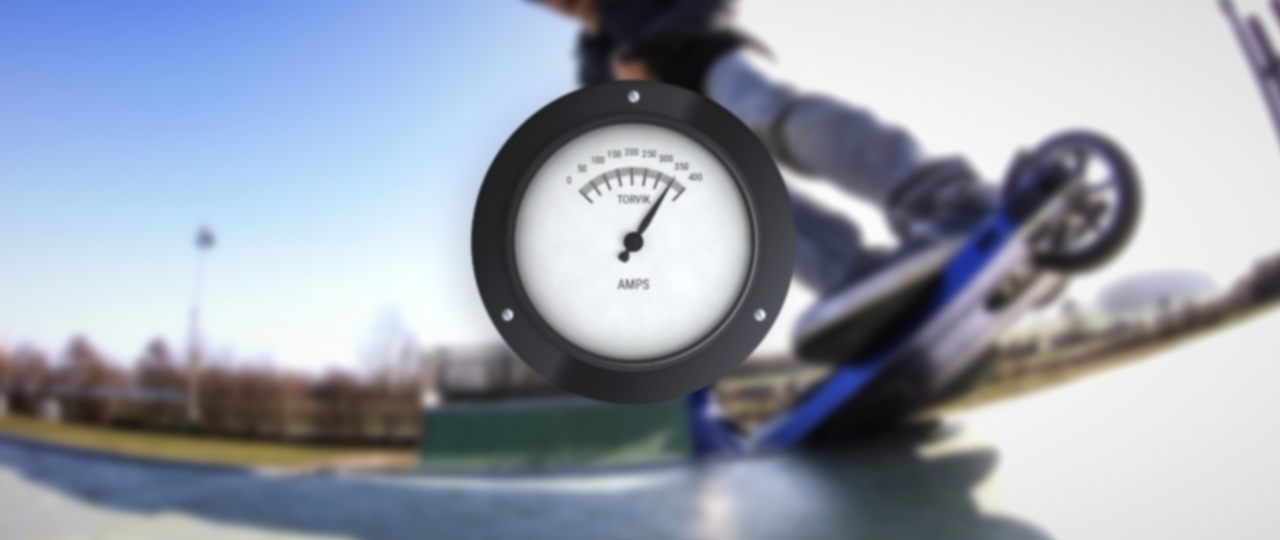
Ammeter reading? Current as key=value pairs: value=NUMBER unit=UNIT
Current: value=350 unit=A
